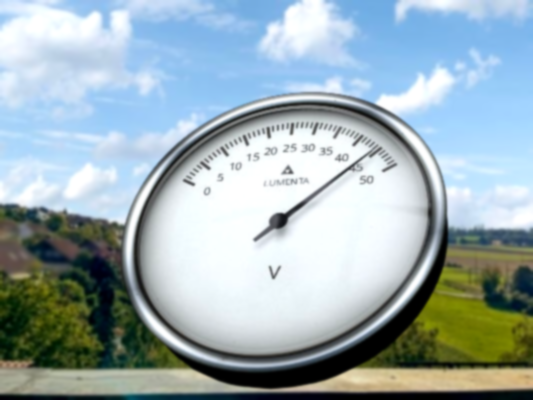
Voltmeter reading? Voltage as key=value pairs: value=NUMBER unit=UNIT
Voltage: value=45 unit=V
